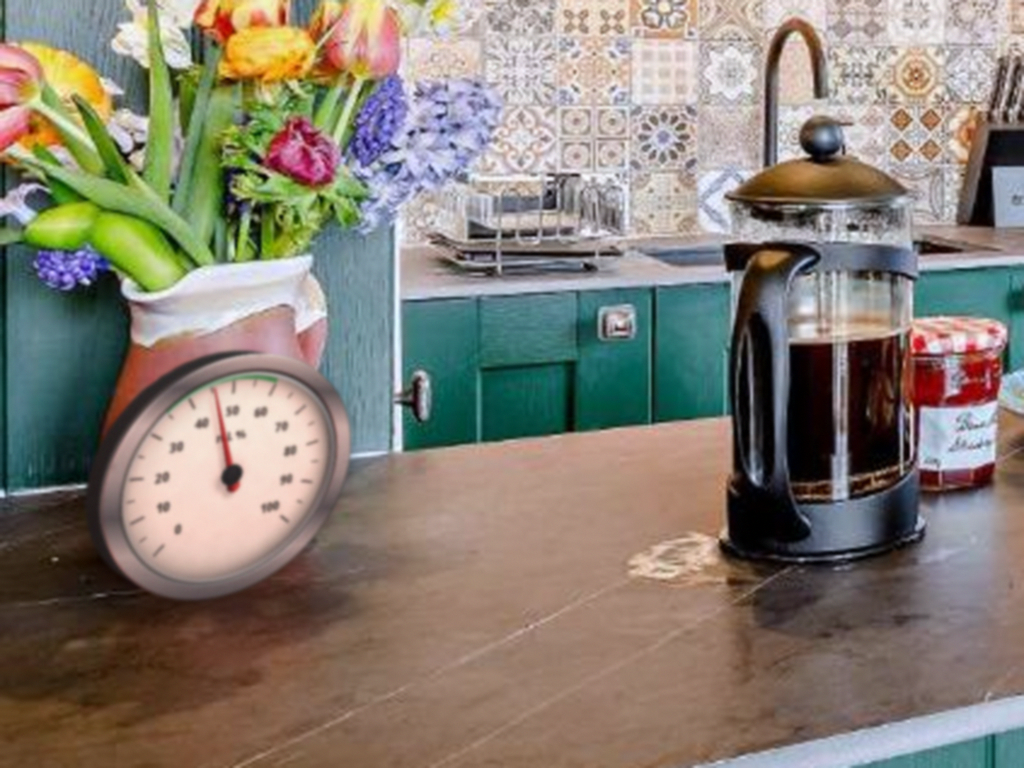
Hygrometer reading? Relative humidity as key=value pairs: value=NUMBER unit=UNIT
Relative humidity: value=45 unit=%
